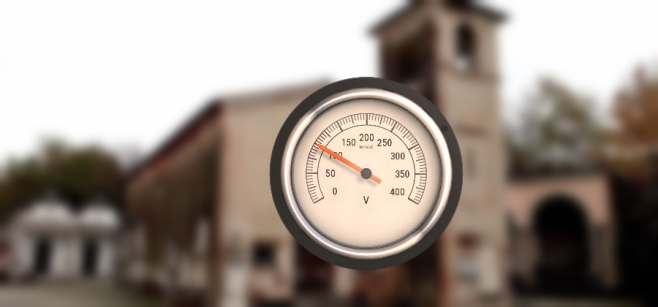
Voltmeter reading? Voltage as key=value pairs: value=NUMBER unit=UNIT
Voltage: value=100 unit=V
